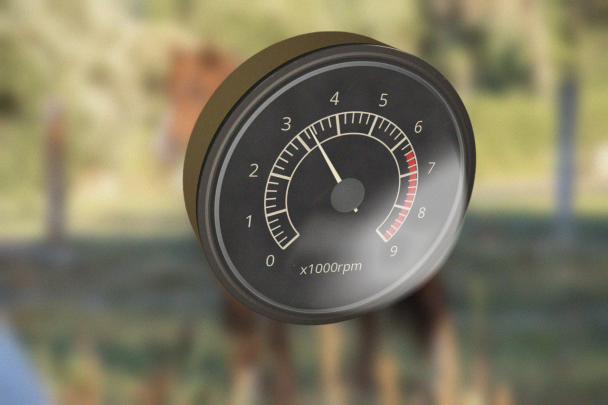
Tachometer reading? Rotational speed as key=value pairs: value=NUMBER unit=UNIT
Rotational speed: value=3300 unit=rpm
